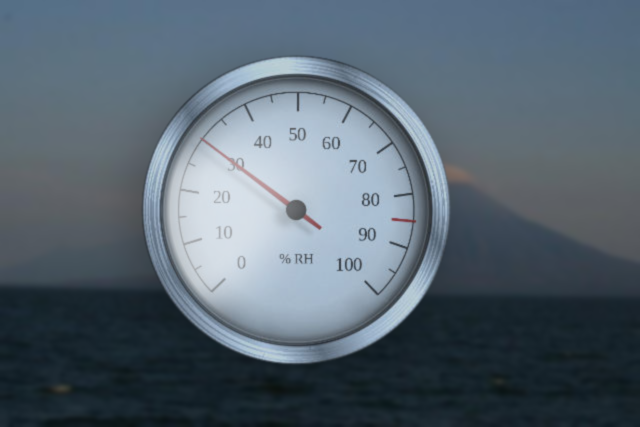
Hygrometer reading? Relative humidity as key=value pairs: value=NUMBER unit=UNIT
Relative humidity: value=30 unit=%
